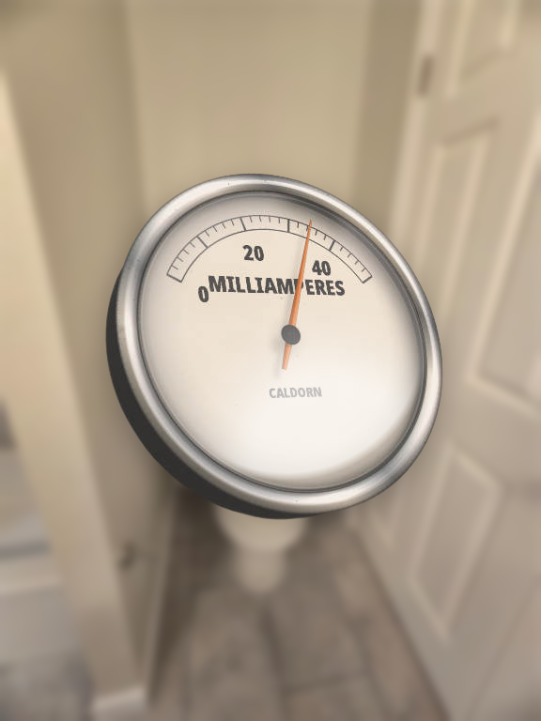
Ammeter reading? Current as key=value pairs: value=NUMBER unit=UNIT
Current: value=34 unit=mA
